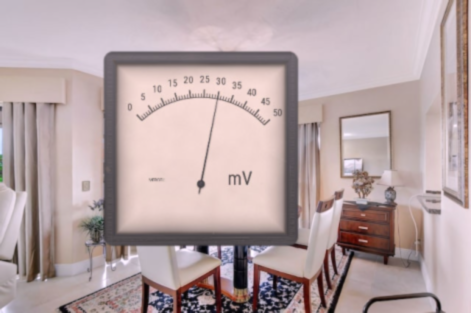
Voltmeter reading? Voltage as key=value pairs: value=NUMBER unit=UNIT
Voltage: value=30 unit=mV
